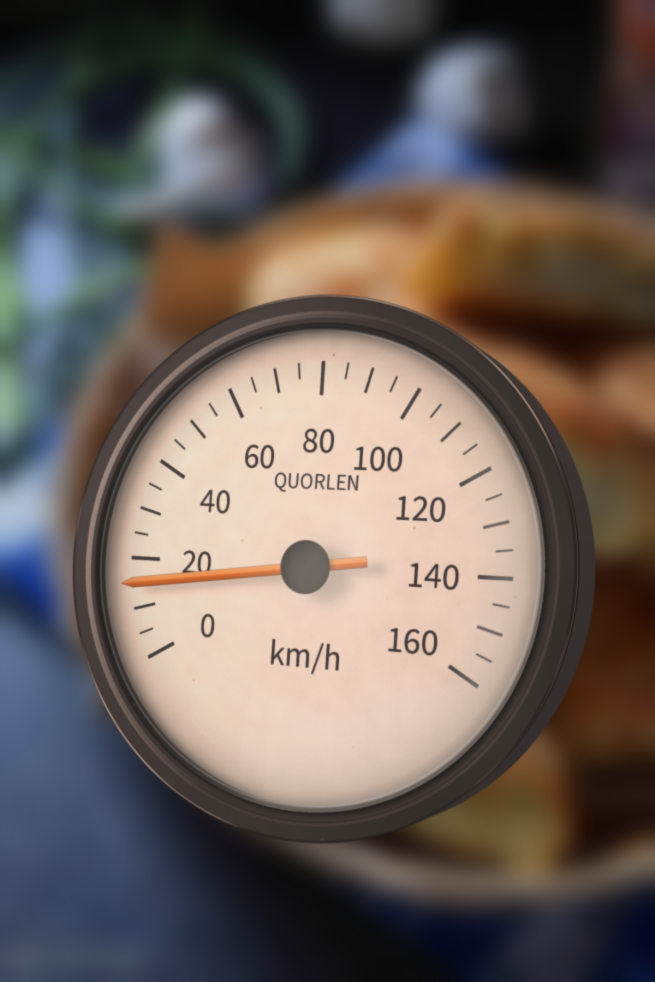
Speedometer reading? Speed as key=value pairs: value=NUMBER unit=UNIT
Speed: value=15 unit=km/h
